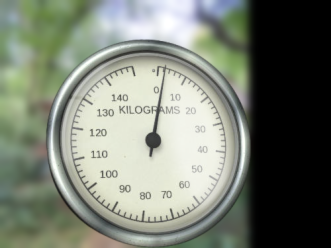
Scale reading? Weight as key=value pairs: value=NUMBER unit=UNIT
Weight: value=2 unit=kg
